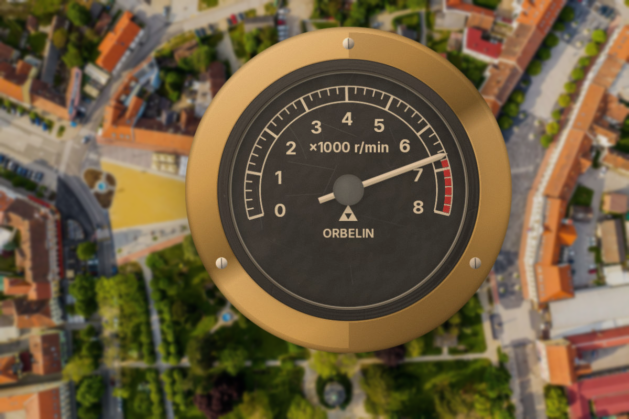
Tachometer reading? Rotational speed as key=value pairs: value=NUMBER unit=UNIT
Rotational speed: value=6700 unit=rpm
